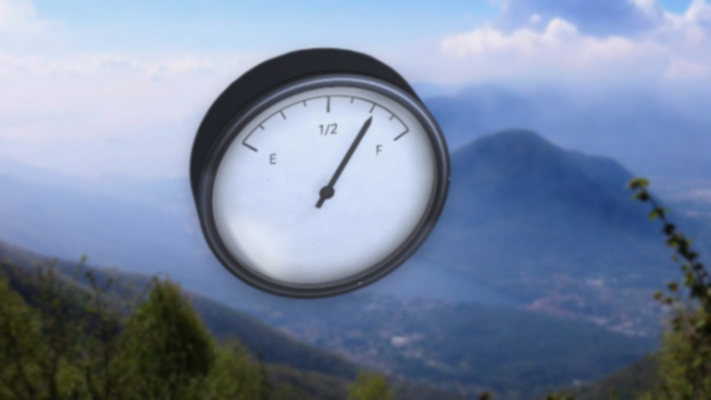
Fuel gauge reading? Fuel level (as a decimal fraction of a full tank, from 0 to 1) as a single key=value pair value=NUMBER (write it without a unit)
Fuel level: value=0.75
